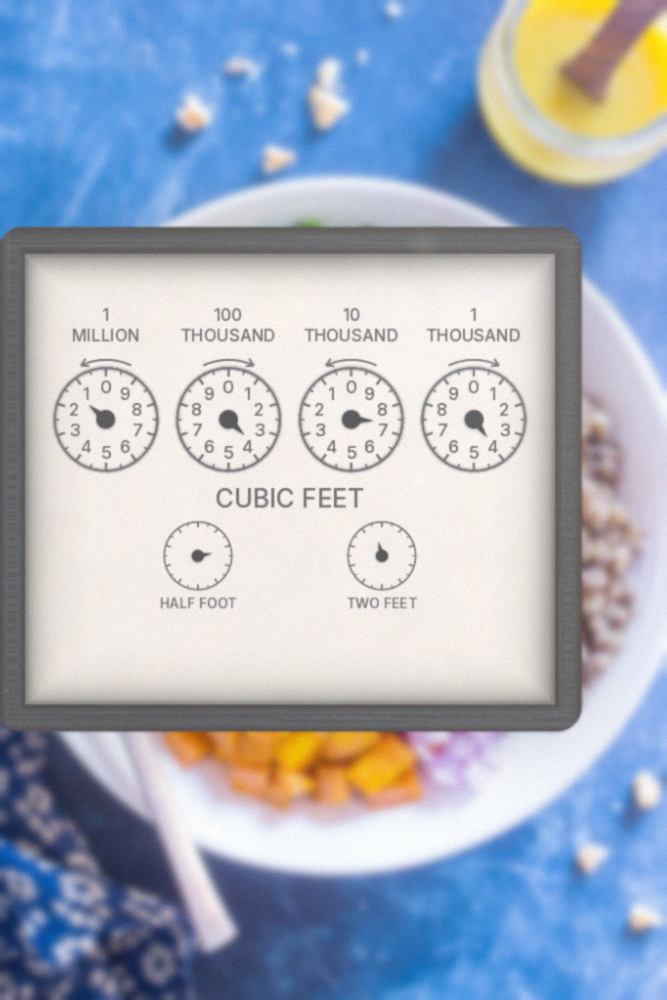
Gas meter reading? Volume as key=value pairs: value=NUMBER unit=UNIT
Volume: value=137400 unit=ft³
